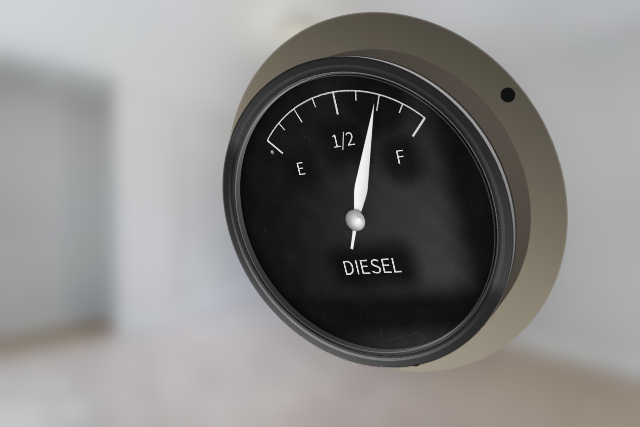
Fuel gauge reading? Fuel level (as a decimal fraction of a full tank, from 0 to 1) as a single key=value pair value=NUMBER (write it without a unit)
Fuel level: value=0.75
